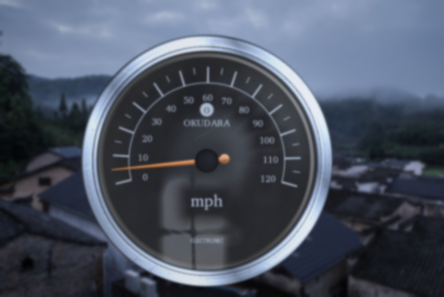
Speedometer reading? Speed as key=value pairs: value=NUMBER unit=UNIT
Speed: value=5 unit=mph
